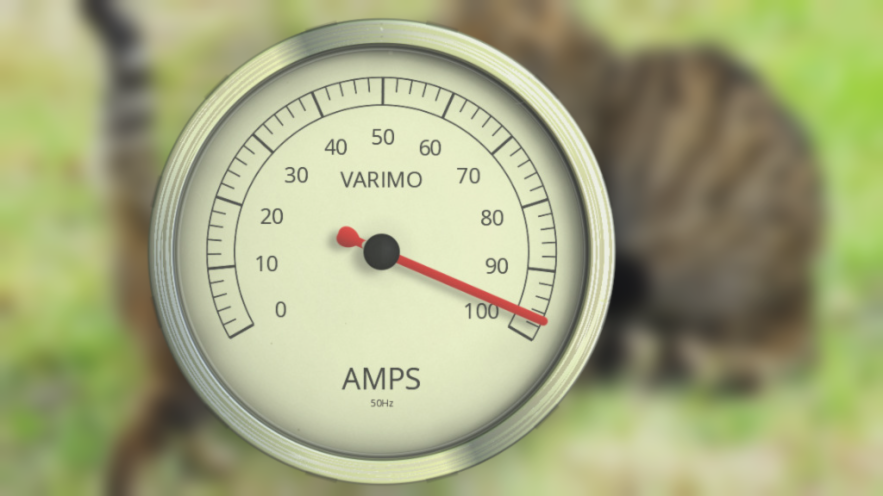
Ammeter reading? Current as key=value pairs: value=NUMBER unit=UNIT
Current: value=97 unit=A
